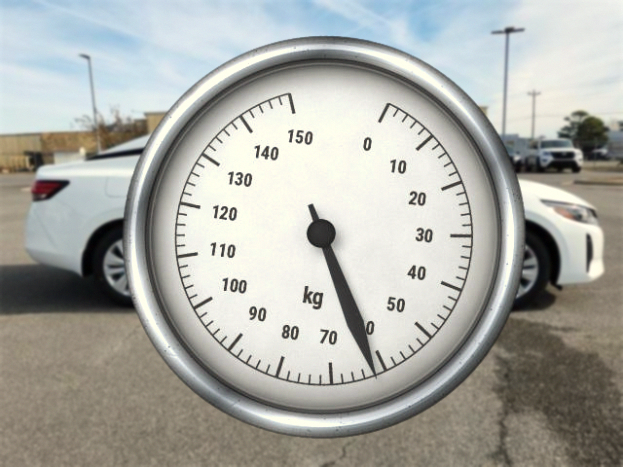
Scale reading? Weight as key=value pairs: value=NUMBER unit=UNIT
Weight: value=62 unit=kg
